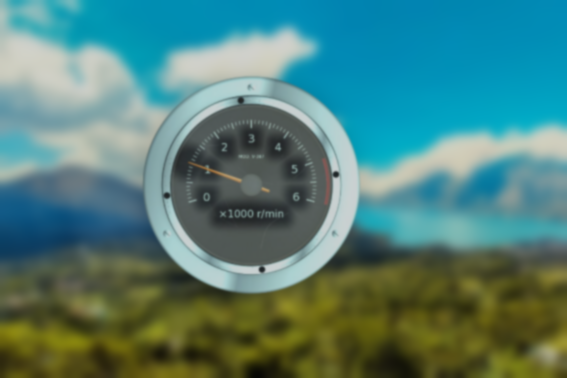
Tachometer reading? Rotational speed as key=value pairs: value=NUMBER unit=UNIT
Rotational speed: value=1000 unit=rpm
